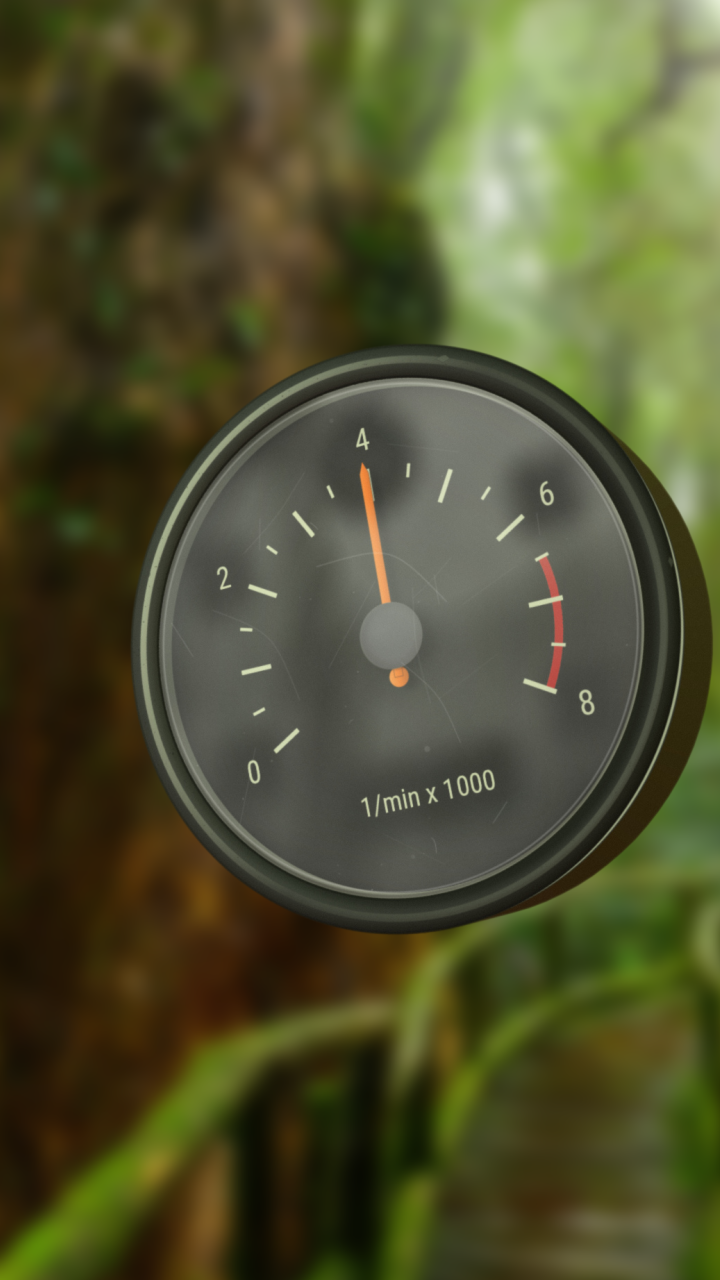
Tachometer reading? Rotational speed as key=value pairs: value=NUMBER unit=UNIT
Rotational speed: value=4000 unit=rpm
